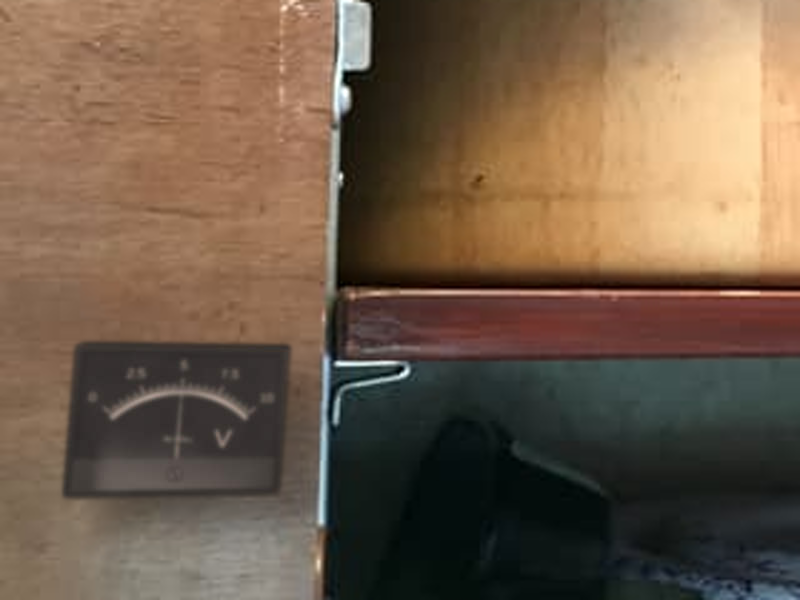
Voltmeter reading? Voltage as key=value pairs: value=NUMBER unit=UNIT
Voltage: value=5 unit=V
